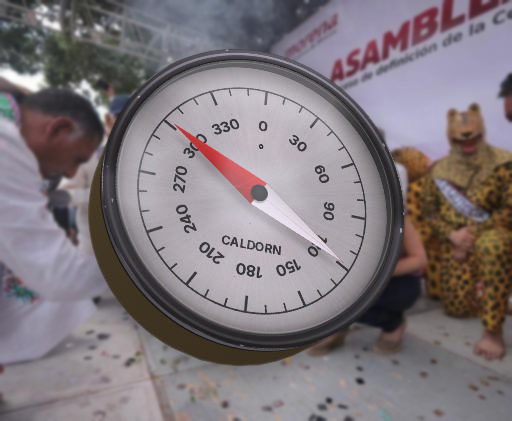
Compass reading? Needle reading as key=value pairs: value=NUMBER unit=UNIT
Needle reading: value=300 unit=°
